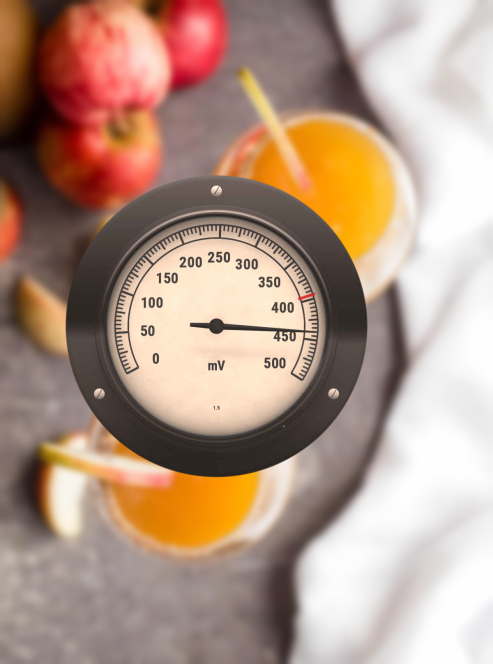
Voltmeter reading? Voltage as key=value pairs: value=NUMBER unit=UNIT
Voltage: value=440 unit=mV
